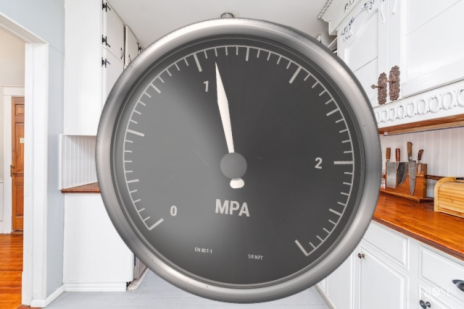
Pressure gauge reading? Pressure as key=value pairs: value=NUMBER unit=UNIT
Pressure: value=1.1 unit=MPa
